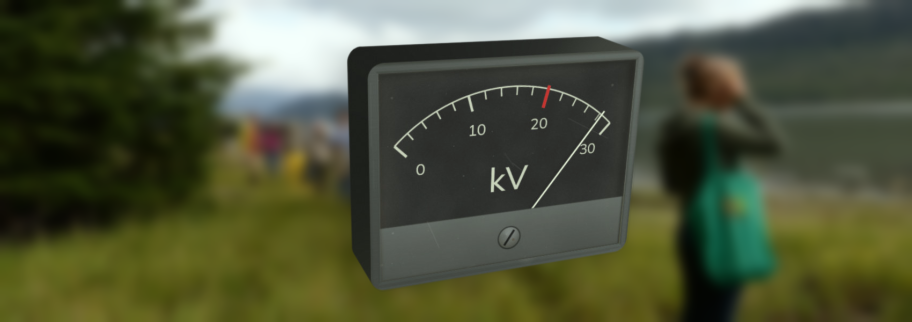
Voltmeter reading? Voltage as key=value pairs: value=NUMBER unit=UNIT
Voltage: value=28 unit=kV
